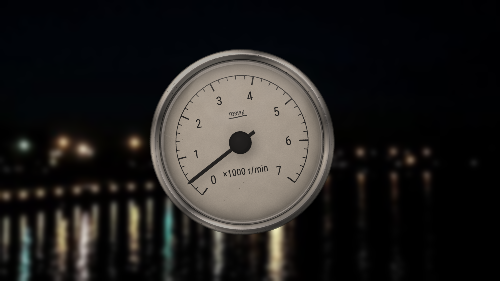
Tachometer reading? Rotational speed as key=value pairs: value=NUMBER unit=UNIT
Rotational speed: value=400 unit=rpm
